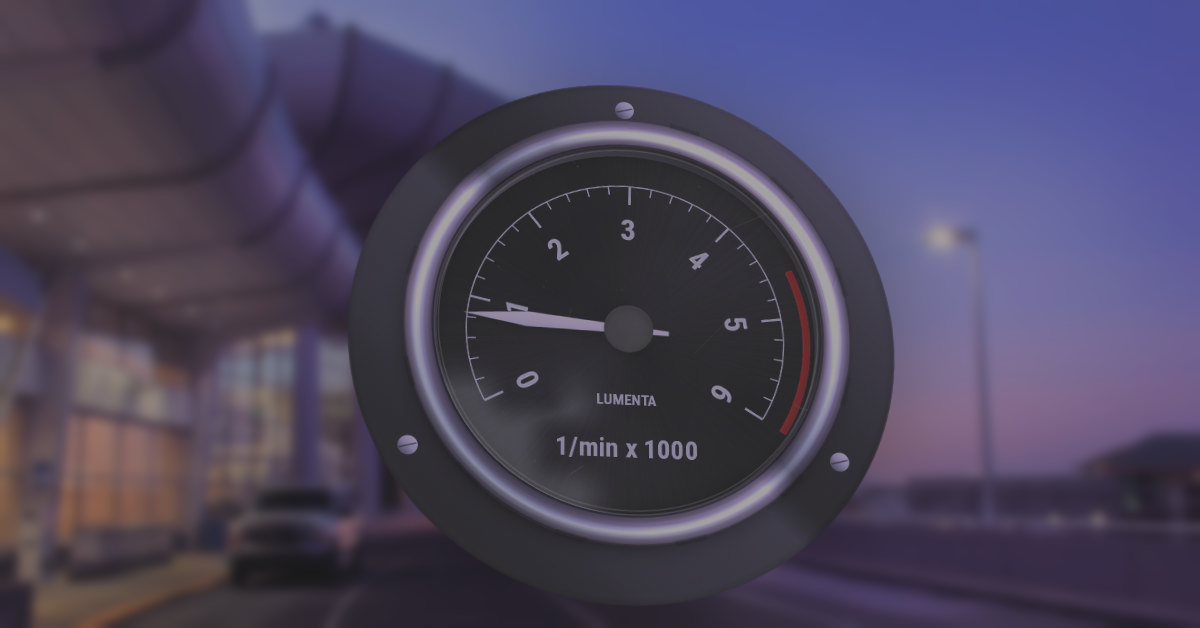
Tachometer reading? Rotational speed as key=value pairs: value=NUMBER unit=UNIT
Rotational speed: value=800 unit=rpm
